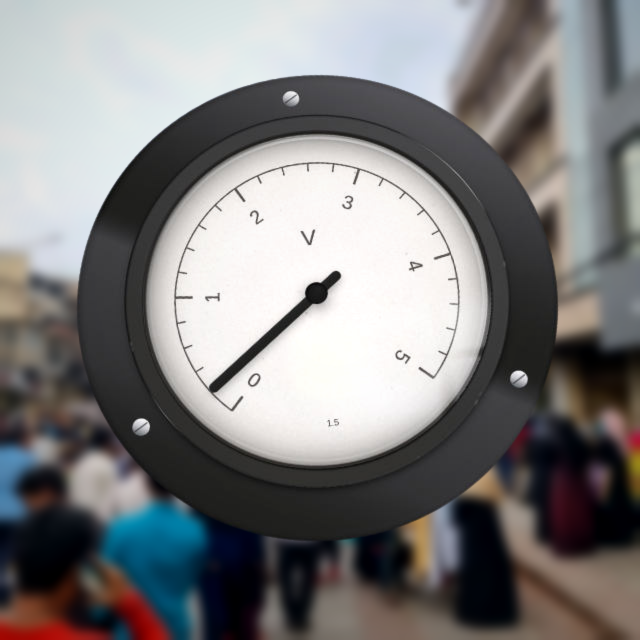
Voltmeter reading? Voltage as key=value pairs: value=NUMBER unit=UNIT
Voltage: value=0.2 unit=V
